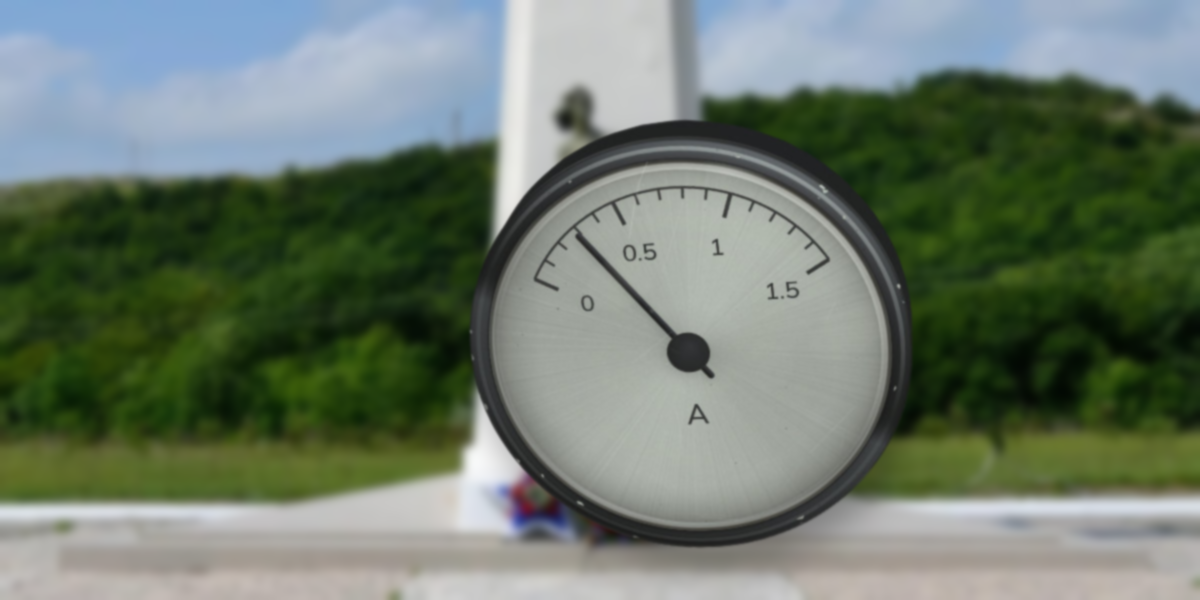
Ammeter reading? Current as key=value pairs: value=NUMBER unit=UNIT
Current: value=0.3 unit=A
